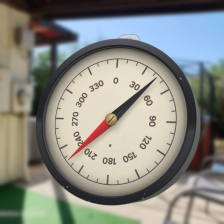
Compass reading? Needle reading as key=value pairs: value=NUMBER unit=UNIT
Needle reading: value=225 unit=°
